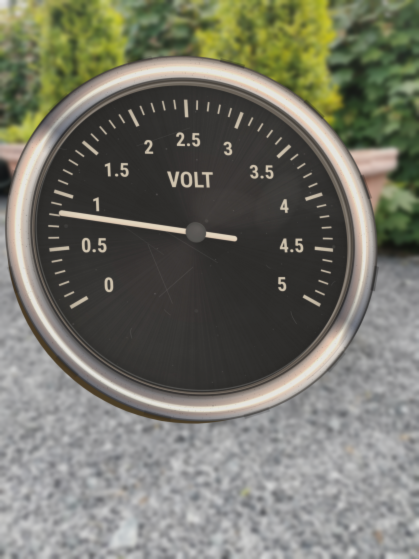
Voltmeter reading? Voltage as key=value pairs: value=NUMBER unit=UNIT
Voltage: value=0.8 unit=V
